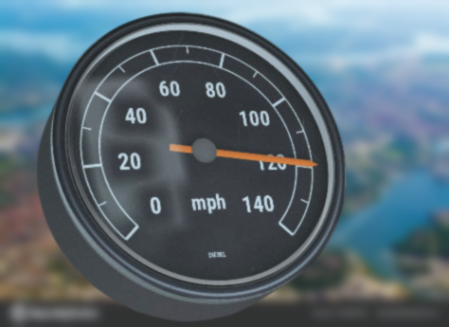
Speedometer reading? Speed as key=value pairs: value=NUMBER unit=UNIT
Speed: value=120 unit=mph
